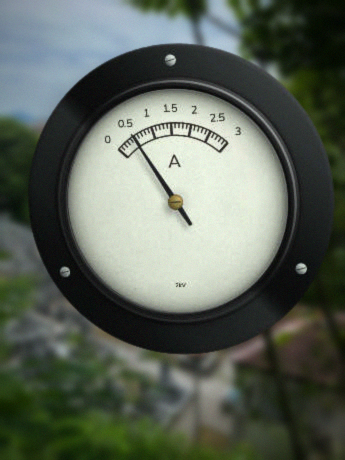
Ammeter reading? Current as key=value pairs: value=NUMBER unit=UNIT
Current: value=0.5 unit=A
